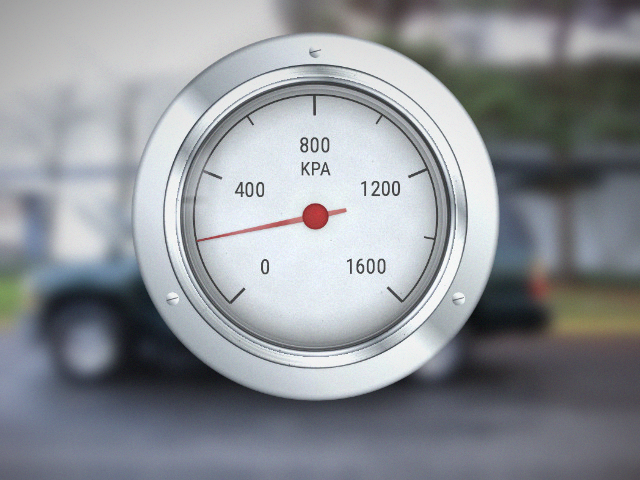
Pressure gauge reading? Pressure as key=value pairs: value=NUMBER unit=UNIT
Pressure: value=200 unit=kPa
